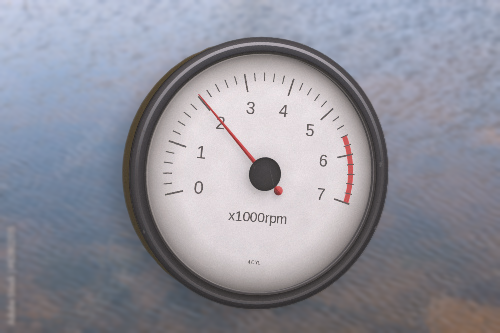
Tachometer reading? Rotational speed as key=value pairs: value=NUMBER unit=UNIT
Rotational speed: value=2000 unit=rpm
